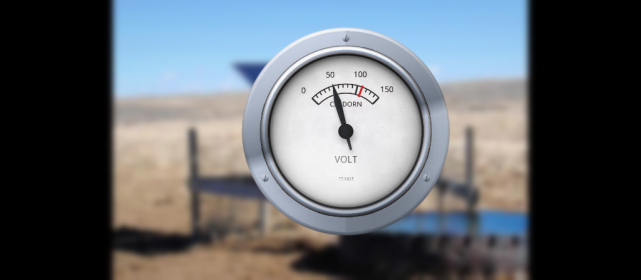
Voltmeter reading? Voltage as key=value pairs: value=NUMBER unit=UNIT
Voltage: value=50 unit=V
